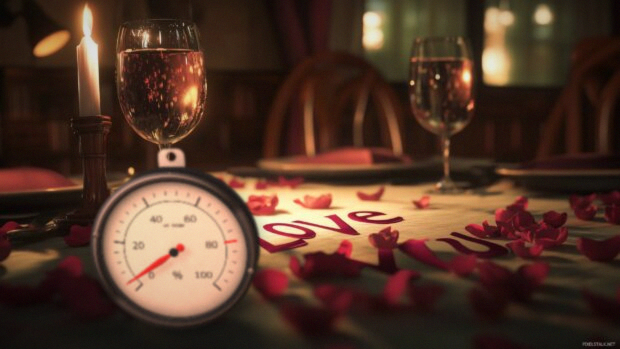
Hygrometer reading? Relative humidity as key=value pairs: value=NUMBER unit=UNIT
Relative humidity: value=4 unit=%
